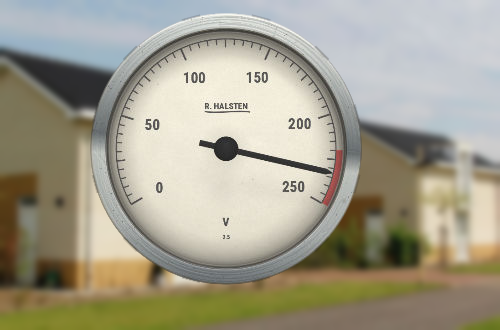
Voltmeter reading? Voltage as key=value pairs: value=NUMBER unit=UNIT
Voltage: value=232.5 unit=V
